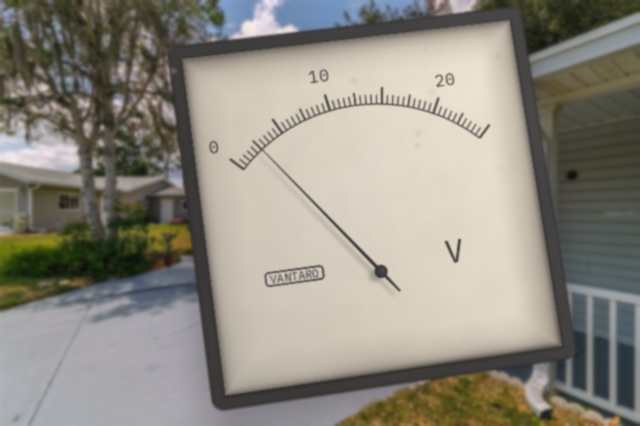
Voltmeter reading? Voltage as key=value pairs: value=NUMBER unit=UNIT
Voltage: value=2.5 unit=V
